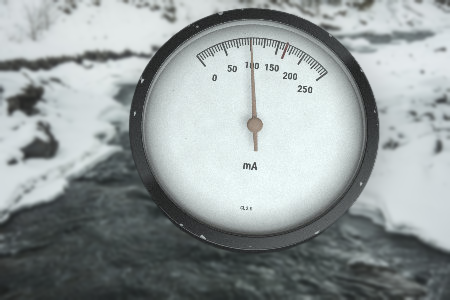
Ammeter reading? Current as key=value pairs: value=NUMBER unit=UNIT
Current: value=100 unit=mA
